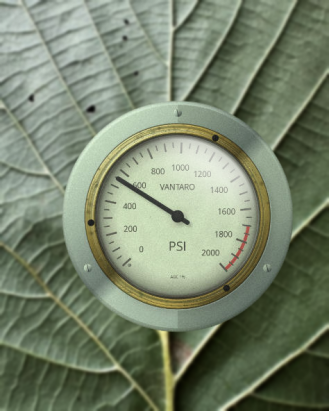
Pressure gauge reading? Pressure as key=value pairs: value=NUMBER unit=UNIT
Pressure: value=550 unit=psi
